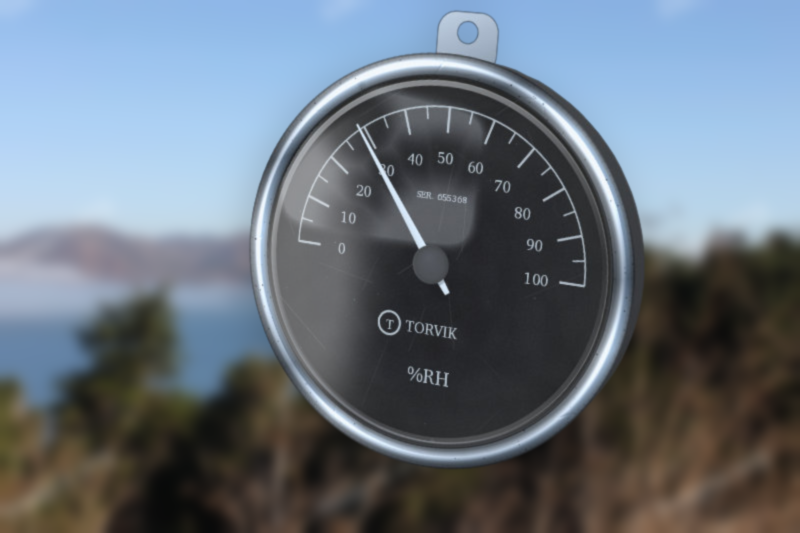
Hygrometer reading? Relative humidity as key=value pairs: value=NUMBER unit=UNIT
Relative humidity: value=30 unit=%
